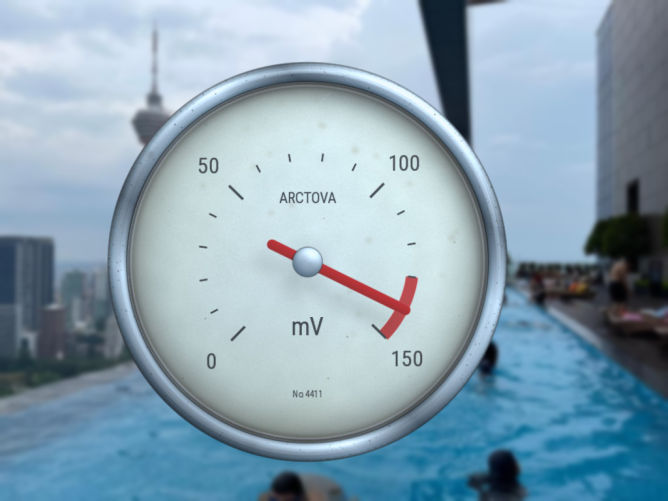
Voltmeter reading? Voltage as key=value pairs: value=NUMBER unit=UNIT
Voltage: value=140 unit=mV
